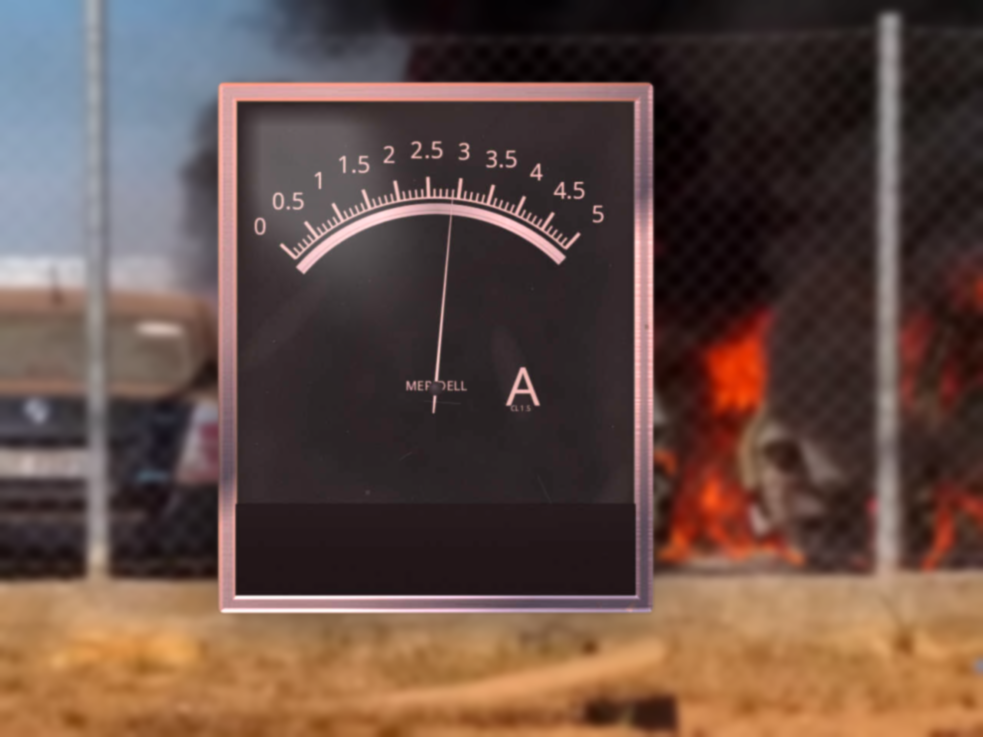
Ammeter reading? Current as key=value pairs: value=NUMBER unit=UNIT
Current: value=2.9 unit=A
